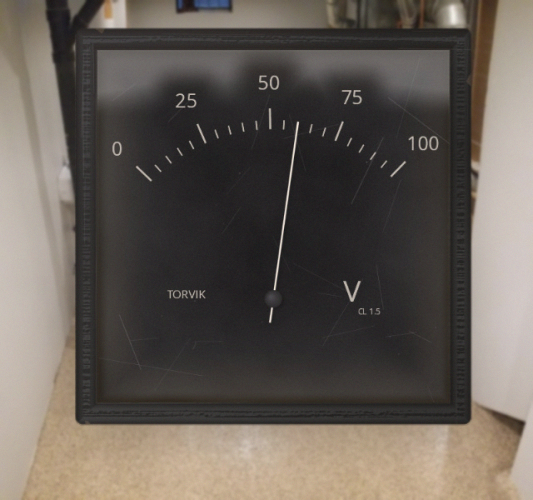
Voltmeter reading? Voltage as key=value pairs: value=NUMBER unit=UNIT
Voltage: value=60 unit=V
